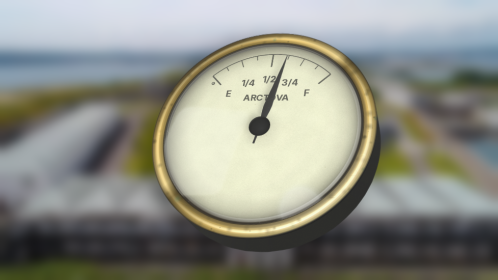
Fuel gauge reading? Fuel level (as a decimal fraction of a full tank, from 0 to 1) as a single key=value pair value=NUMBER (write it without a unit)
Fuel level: value=0.625
